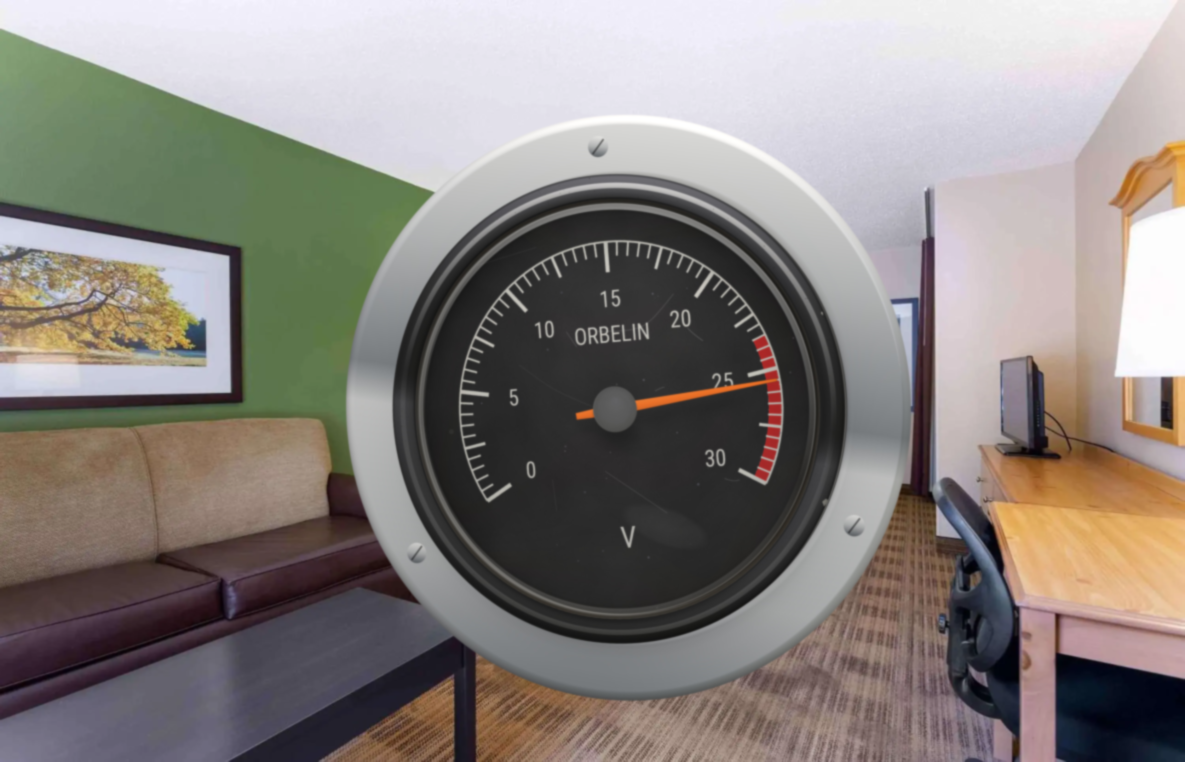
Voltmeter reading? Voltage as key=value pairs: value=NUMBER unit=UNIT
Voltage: value=25.5 unit=V
